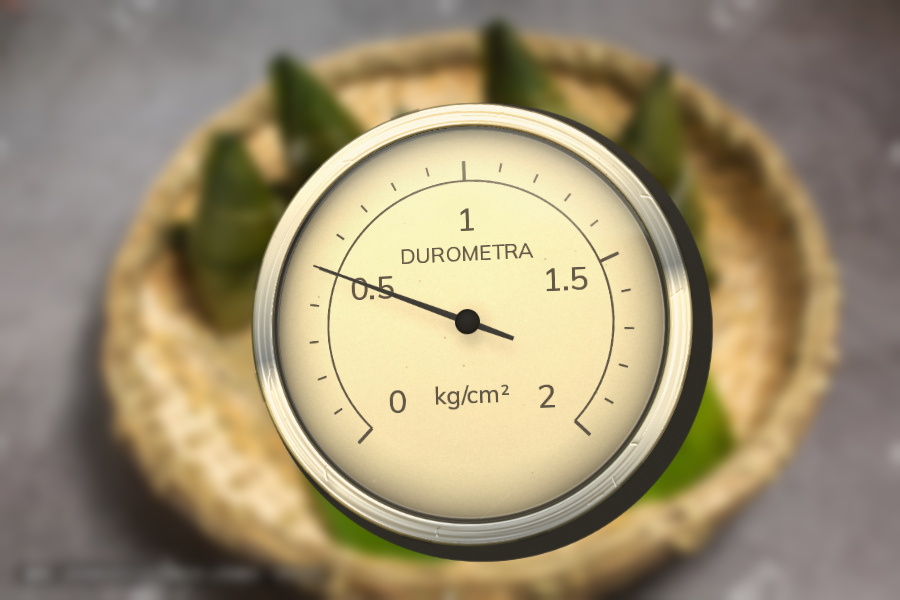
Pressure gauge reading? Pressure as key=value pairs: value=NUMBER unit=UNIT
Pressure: value=0.5 unit=kg/cm²
